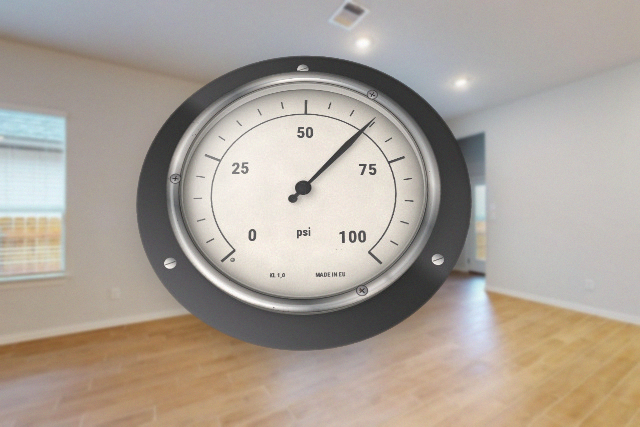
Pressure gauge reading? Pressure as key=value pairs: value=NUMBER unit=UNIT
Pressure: value=65 unit=psi
